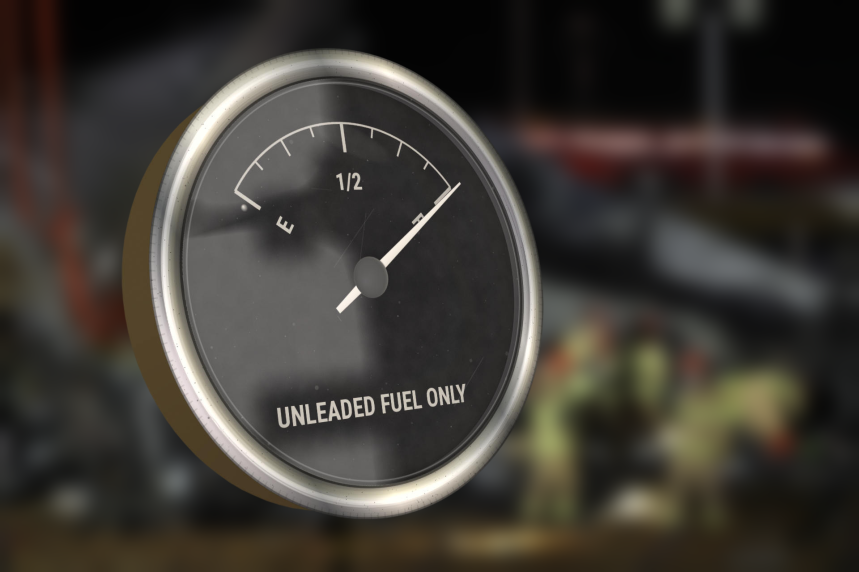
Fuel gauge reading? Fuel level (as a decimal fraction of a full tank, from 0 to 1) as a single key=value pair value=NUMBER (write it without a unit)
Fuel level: value=1
